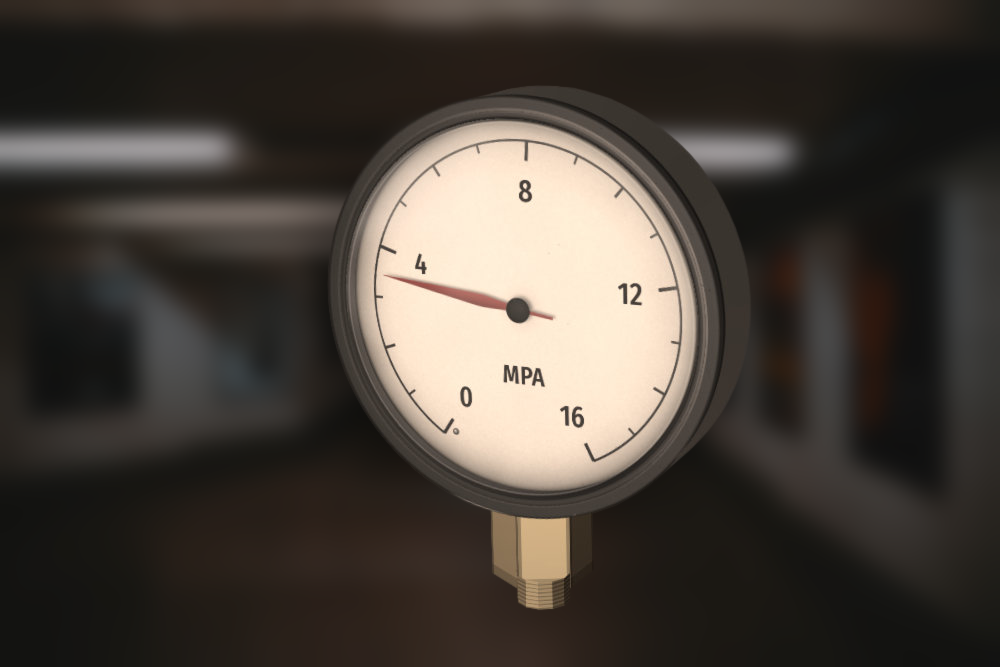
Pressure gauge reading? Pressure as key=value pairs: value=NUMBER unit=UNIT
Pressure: value=3.5 unit=MPa
